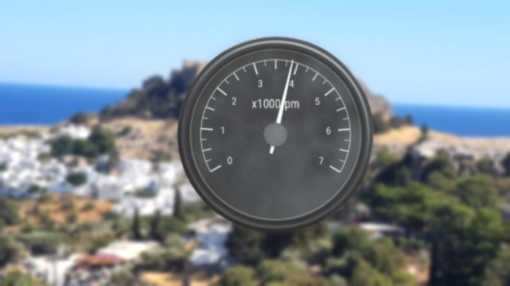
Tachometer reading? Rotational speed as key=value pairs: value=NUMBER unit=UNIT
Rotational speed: value=3875 unit=rpm
